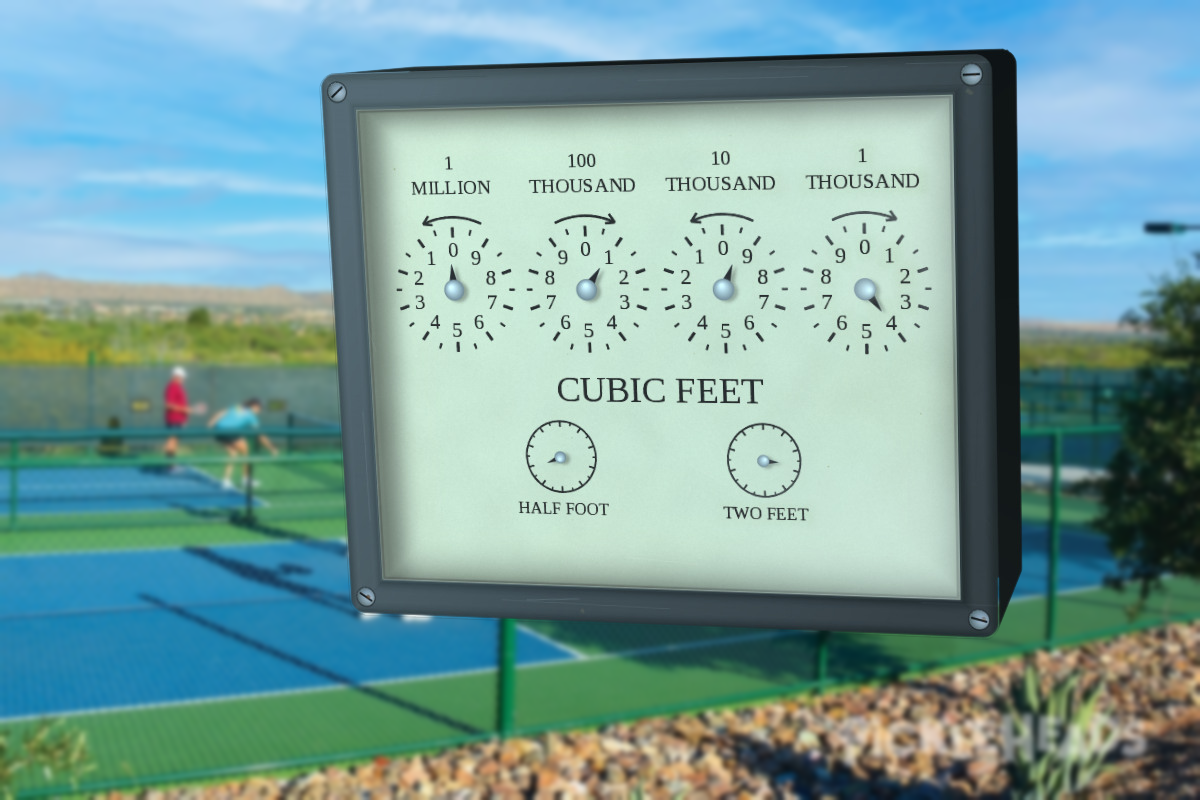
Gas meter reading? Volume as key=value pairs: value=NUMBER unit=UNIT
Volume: value=9400 unit=ft³
